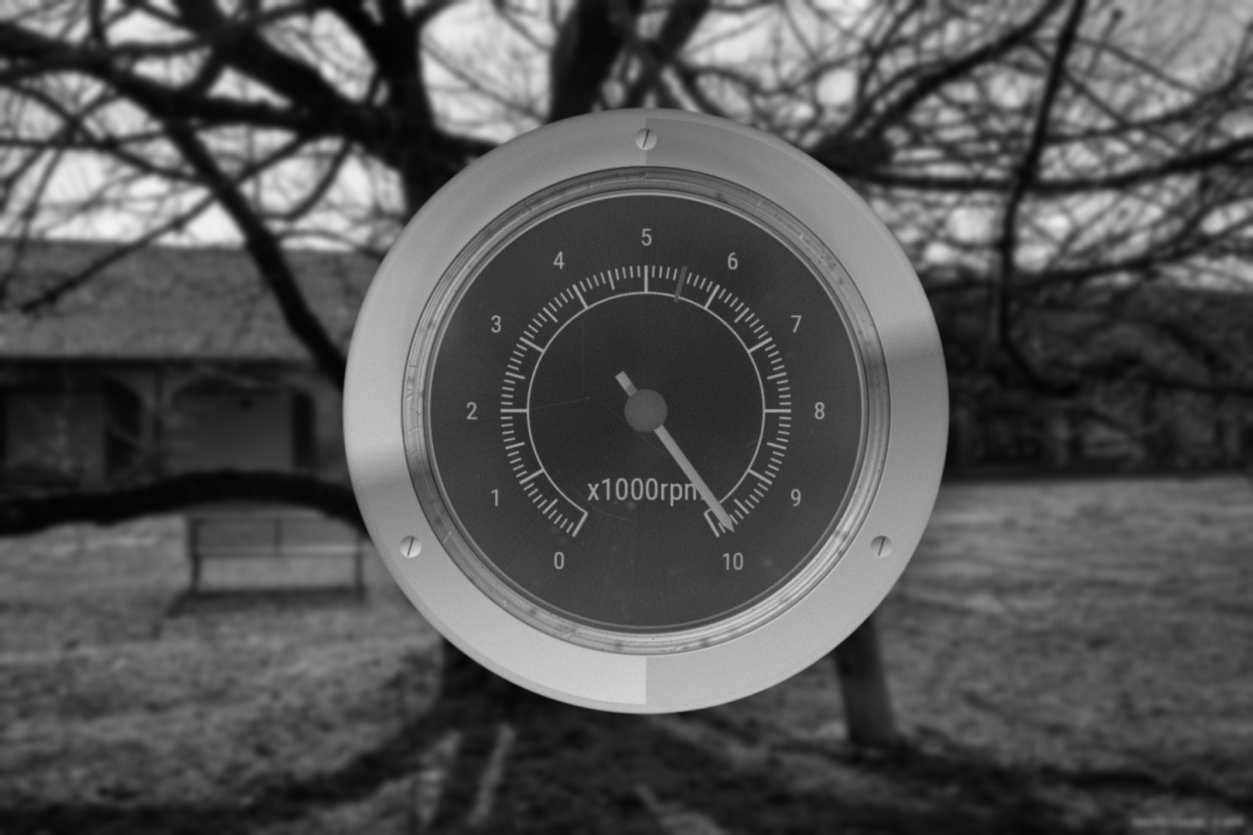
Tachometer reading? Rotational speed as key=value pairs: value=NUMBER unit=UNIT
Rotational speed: value=9800 unit=rpm
